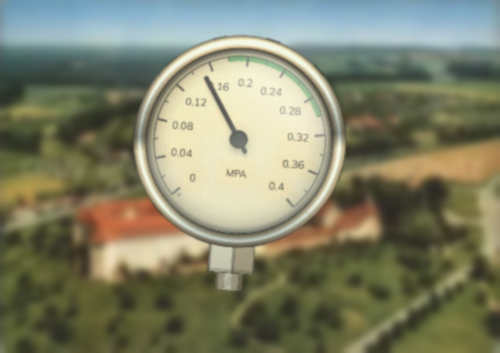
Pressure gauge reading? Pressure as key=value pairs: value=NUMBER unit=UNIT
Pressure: value=0.15 unit=MPa
